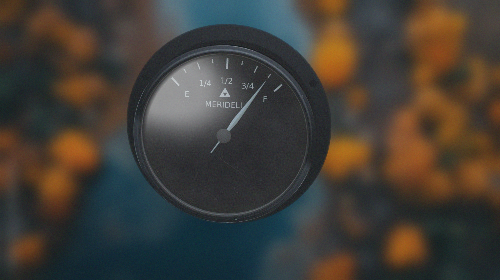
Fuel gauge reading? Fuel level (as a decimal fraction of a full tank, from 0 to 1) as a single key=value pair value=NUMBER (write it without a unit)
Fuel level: value=0.875
